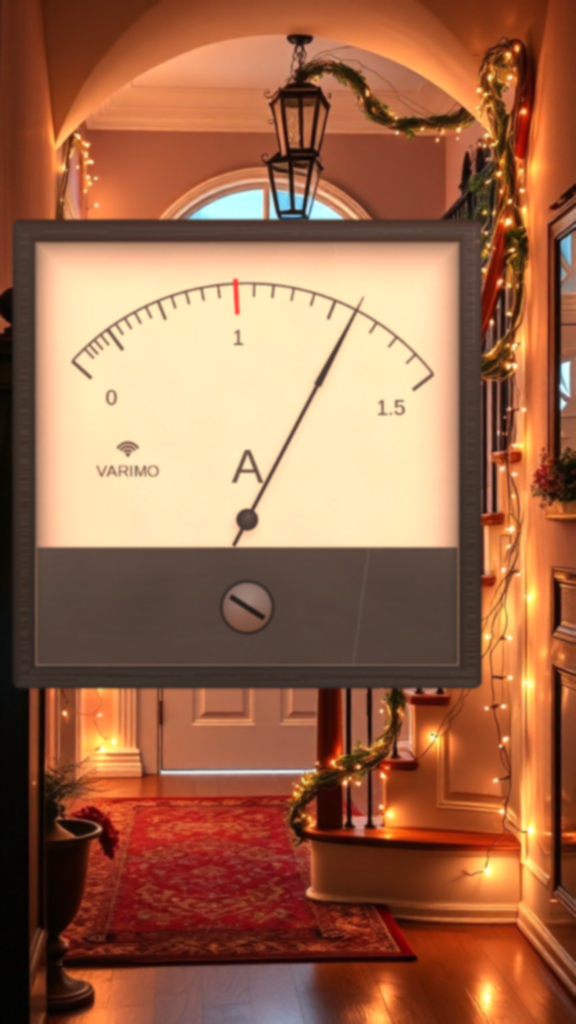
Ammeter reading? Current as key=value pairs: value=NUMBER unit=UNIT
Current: value=1.3 unit=A
